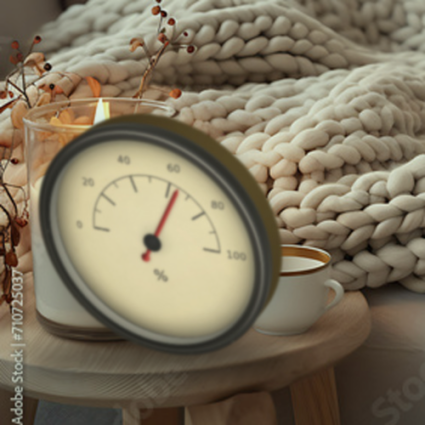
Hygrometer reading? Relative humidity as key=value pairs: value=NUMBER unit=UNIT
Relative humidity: value=65 unit=%
